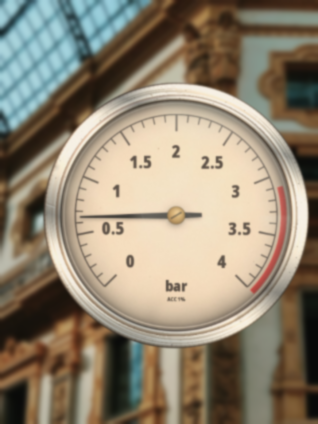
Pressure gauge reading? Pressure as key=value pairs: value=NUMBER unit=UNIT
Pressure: value=0.65 unit=bar
